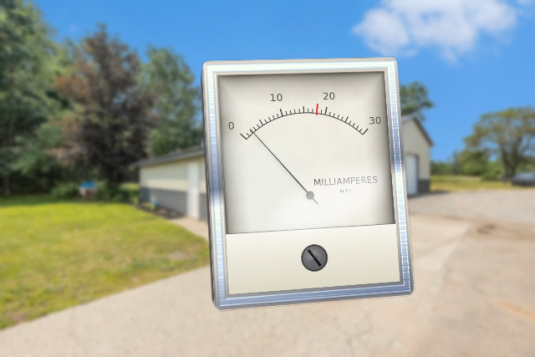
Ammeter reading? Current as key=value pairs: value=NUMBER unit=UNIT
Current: value=2 unit=mA
